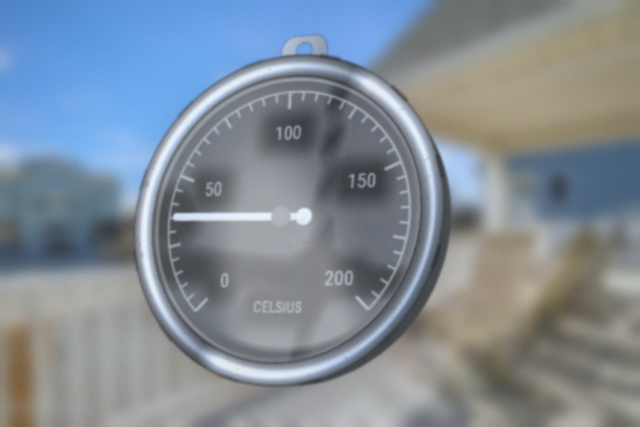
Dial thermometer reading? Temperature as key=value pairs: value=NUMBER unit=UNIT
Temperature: value=35 unit=°C
